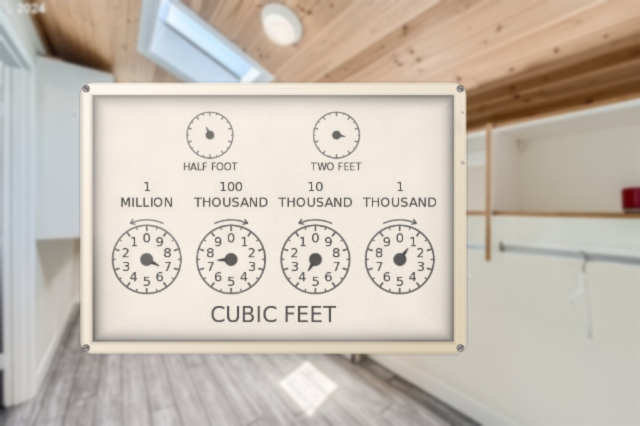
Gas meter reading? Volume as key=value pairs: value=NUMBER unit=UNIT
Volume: value=674100 unit=ft³
